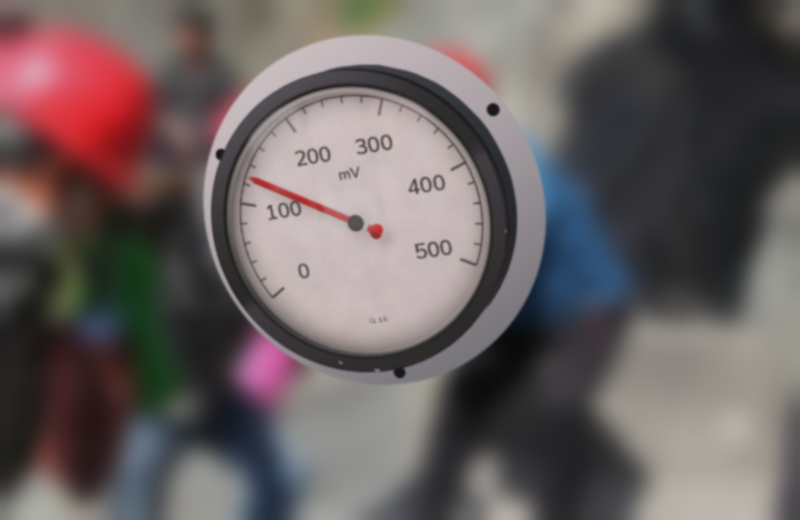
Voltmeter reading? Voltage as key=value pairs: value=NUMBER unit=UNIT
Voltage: value=130 unit=mV
